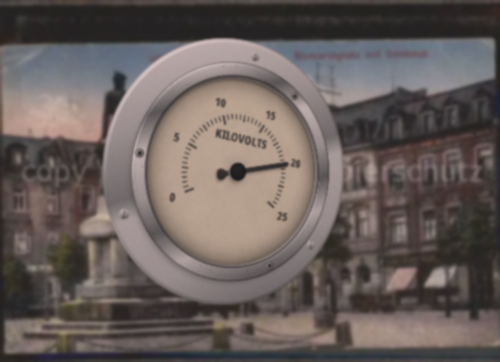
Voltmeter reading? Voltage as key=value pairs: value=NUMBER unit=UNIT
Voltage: value=20 unit=kV
